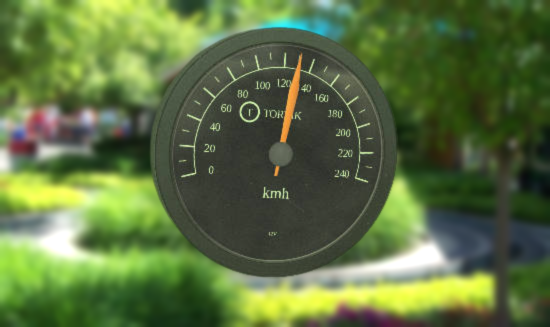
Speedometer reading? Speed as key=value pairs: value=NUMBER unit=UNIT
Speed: value=130 unit=km/h
